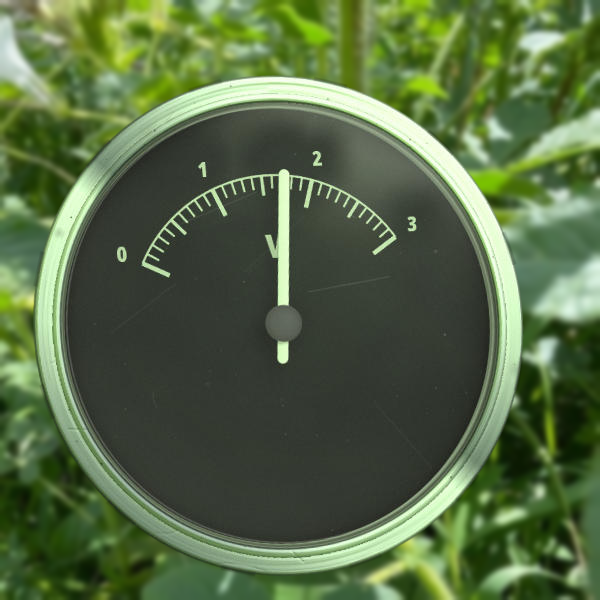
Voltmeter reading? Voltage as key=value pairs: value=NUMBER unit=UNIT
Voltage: value=1.7 unit=V
